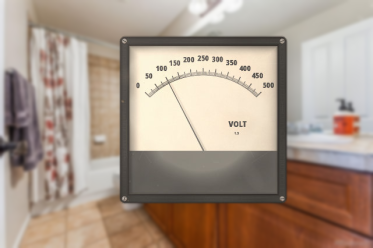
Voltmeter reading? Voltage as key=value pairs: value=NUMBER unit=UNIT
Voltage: value=100 unit=V
